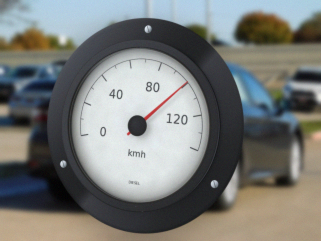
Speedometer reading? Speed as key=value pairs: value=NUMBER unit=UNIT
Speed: value=100 unit=km/h
